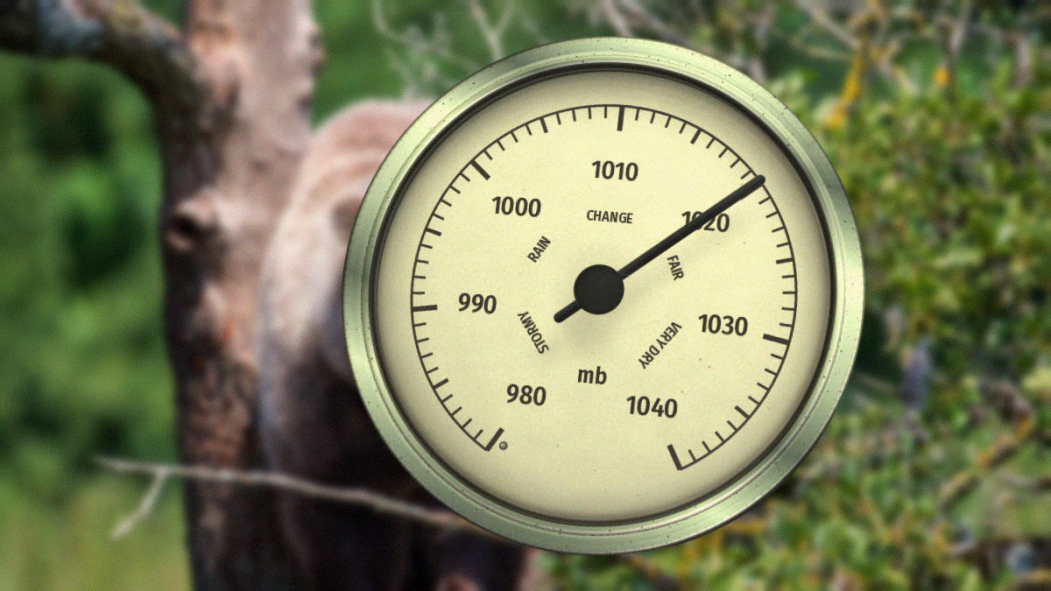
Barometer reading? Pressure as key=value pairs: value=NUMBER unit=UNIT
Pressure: value=1020 unit=mbar
